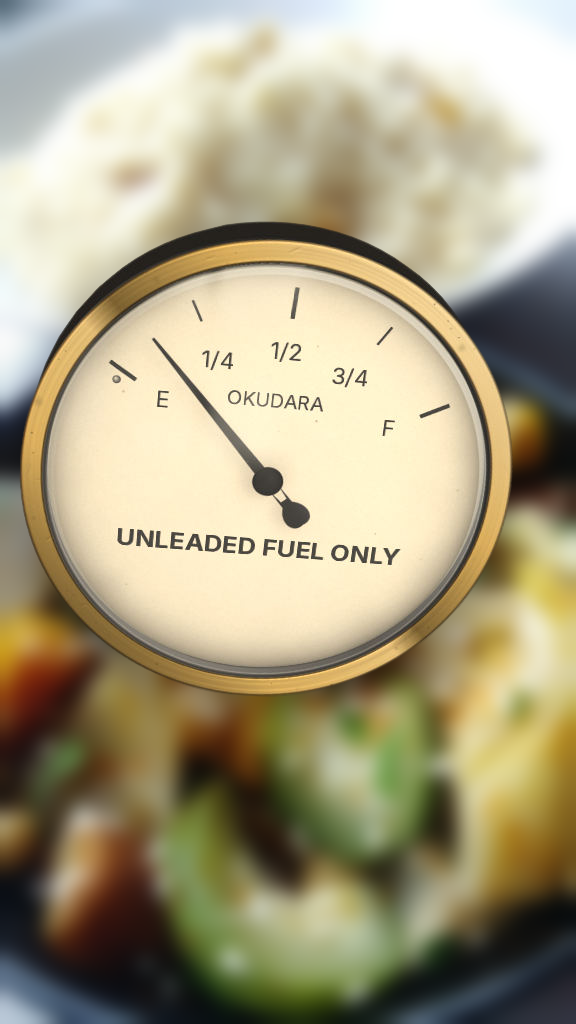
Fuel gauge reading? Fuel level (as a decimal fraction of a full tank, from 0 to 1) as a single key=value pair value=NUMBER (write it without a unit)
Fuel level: value=0.125
